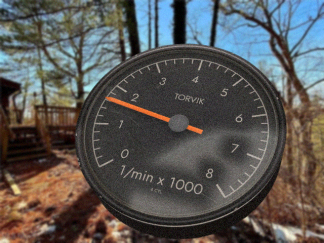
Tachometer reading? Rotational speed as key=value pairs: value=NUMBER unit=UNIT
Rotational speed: value=1600 unit=rpm
